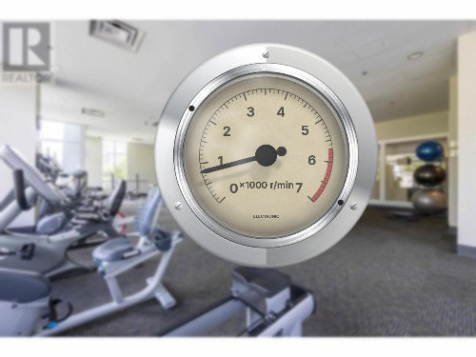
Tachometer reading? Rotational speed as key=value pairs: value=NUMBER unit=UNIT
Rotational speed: value=800 unit=rpm
